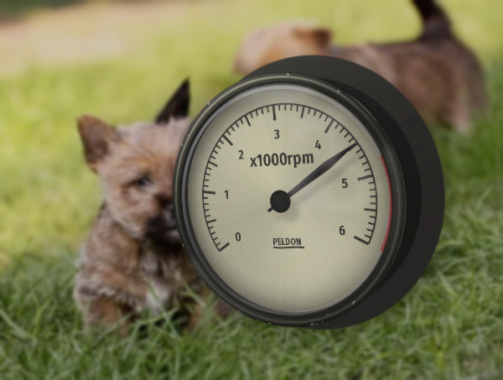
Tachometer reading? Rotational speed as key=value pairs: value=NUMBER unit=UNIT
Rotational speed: value=4500 unit=rpm
